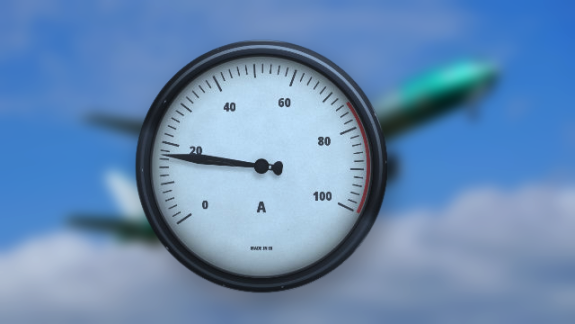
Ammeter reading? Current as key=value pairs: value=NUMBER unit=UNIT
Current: value=17 unit=A
